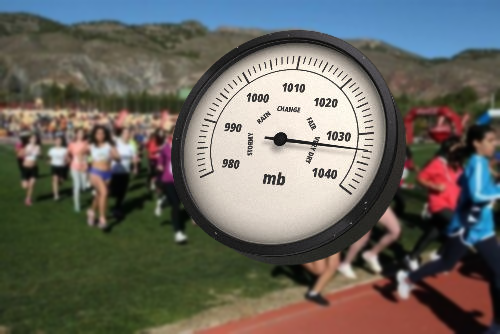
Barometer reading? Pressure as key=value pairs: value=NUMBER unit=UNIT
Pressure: value=1033 unit=mbar
